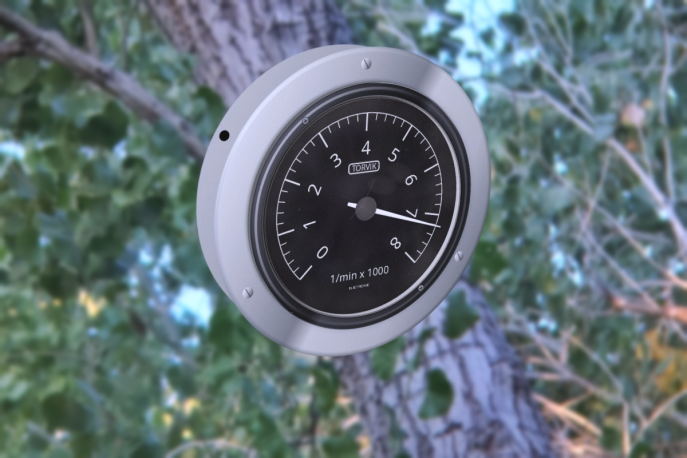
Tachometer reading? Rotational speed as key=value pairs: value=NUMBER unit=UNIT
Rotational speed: value=7200 unit=rpm
